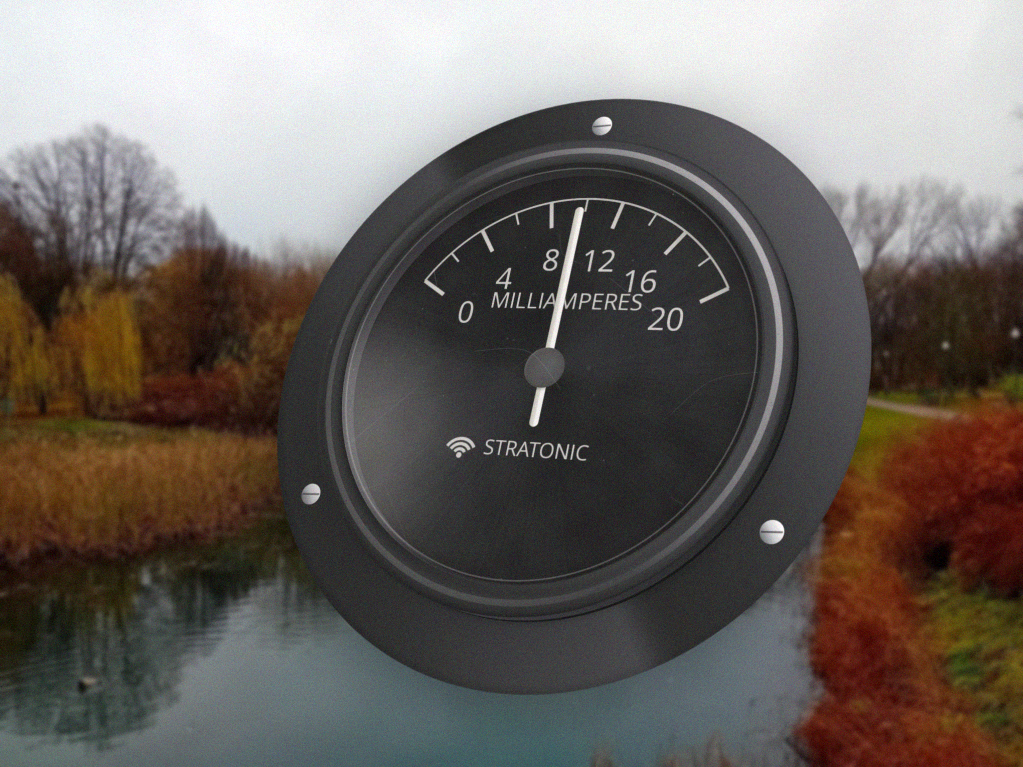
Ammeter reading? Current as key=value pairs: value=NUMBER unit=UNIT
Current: value=10 unit=mA
